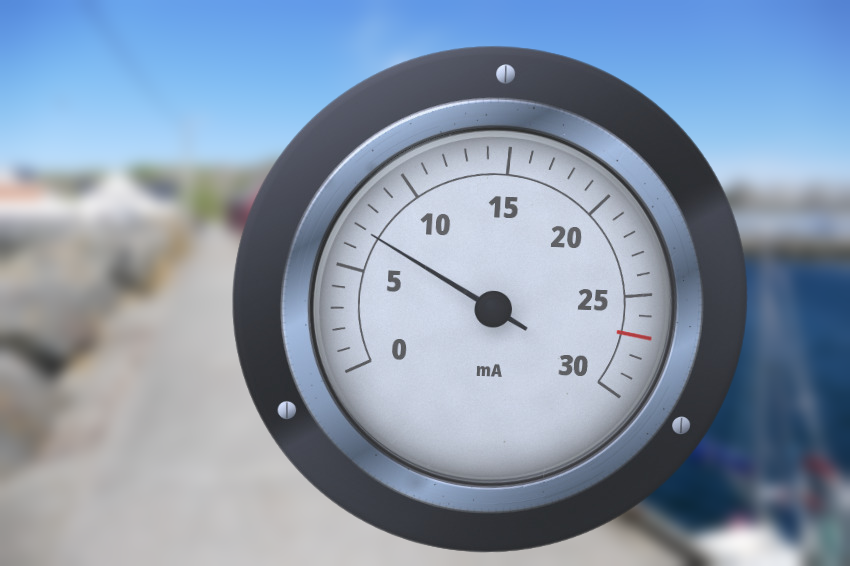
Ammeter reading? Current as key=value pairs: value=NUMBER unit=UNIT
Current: value=7 unit=mA
